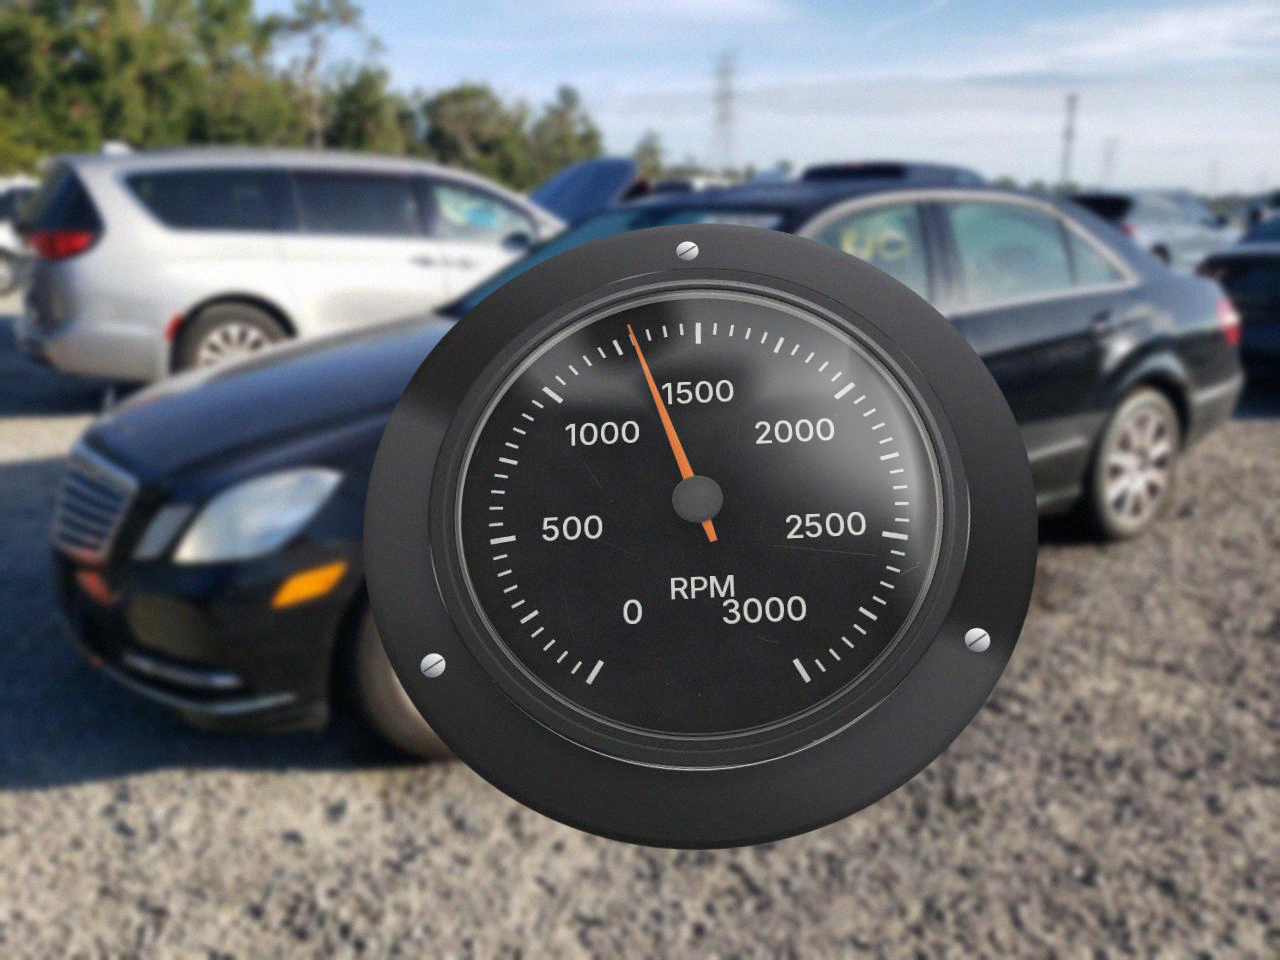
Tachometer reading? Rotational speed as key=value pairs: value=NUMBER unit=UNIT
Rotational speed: value=1300 unit=rpm
